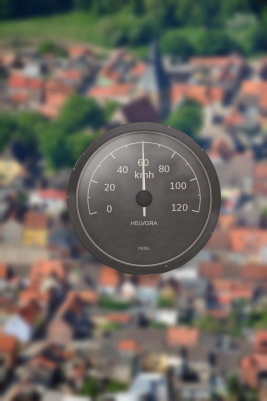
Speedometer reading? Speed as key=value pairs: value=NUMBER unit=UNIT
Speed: value=60 unit=km/h
